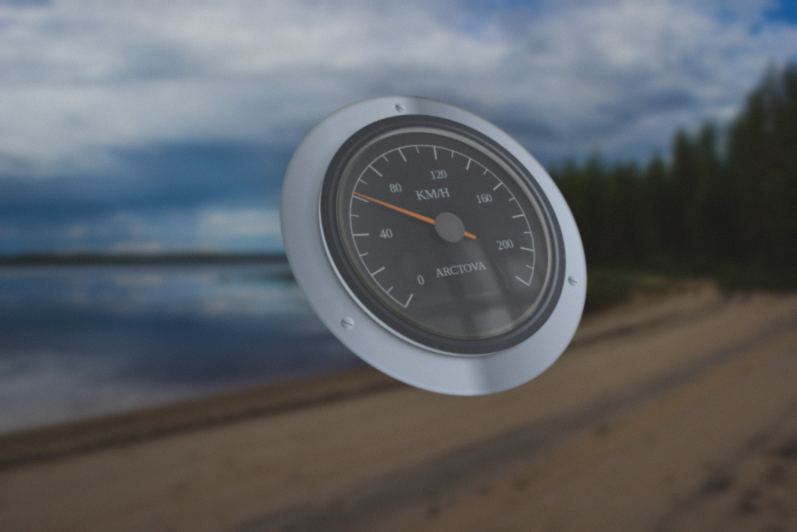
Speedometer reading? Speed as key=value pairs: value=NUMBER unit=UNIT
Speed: value=60 unit=km/h
